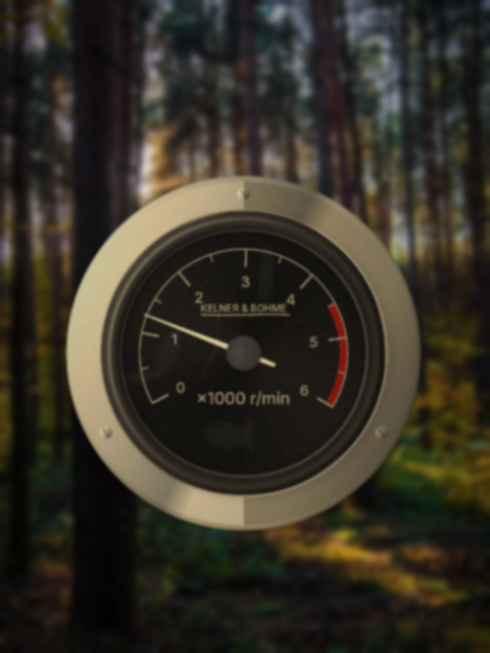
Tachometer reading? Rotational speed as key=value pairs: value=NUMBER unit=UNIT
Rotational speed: value=1250 unit=rpm
